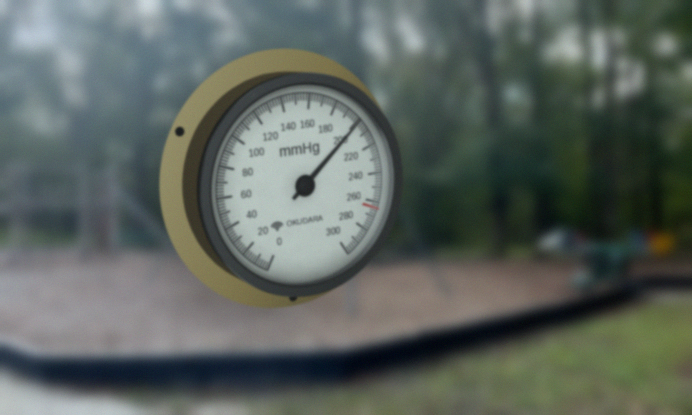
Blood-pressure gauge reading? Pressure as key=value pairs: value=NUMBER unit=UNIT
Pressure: value=200 unit=mmHg
